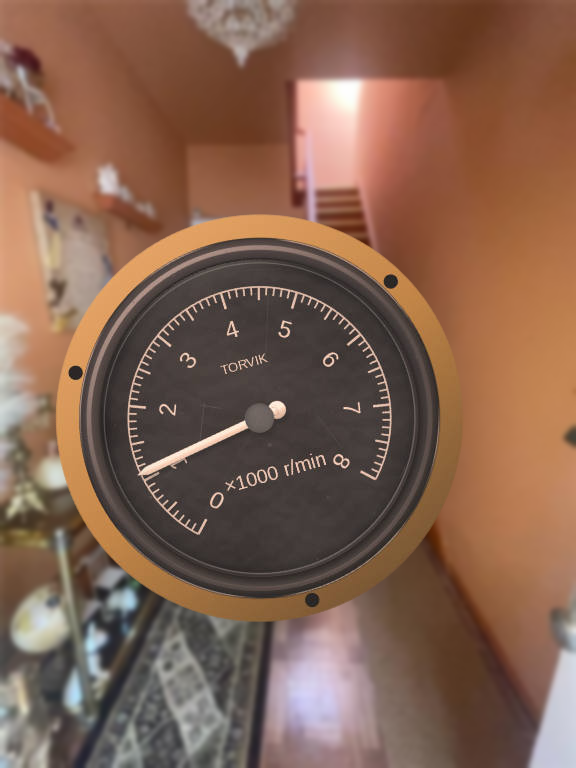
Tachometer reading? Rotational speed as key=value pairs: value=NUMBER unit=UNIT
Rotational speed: value=1100 unit=rpm
